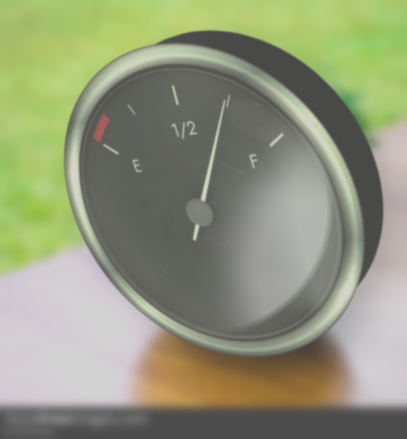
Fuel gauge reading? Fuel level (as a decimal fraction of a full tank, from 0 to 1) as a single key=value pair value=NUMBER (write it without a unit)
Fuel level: value=0.75
